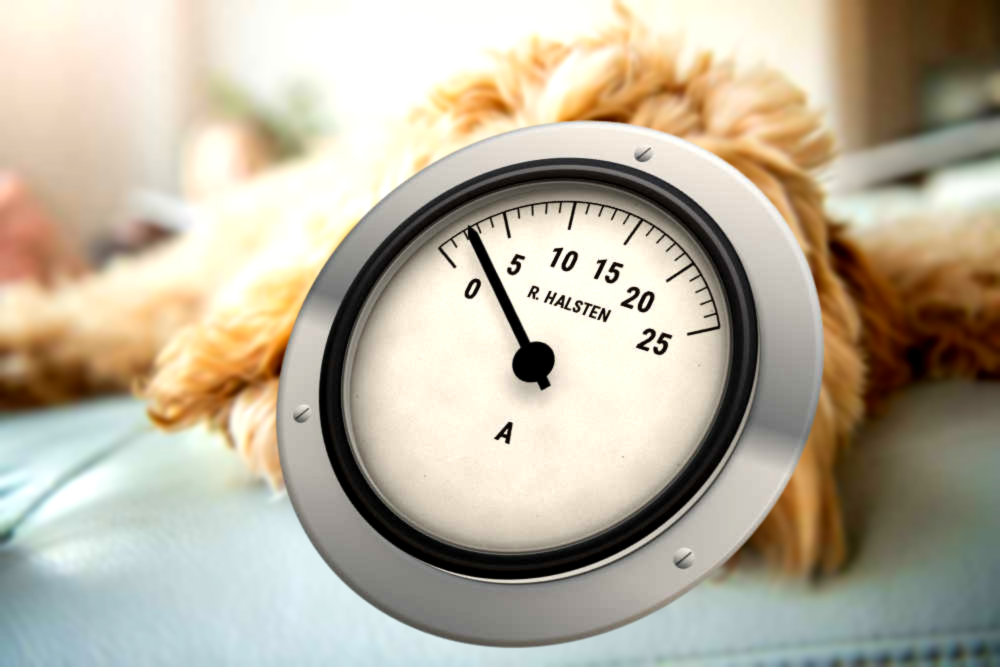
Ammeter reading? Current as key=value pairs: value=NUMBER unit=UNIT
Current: value=2.5 unit=A
